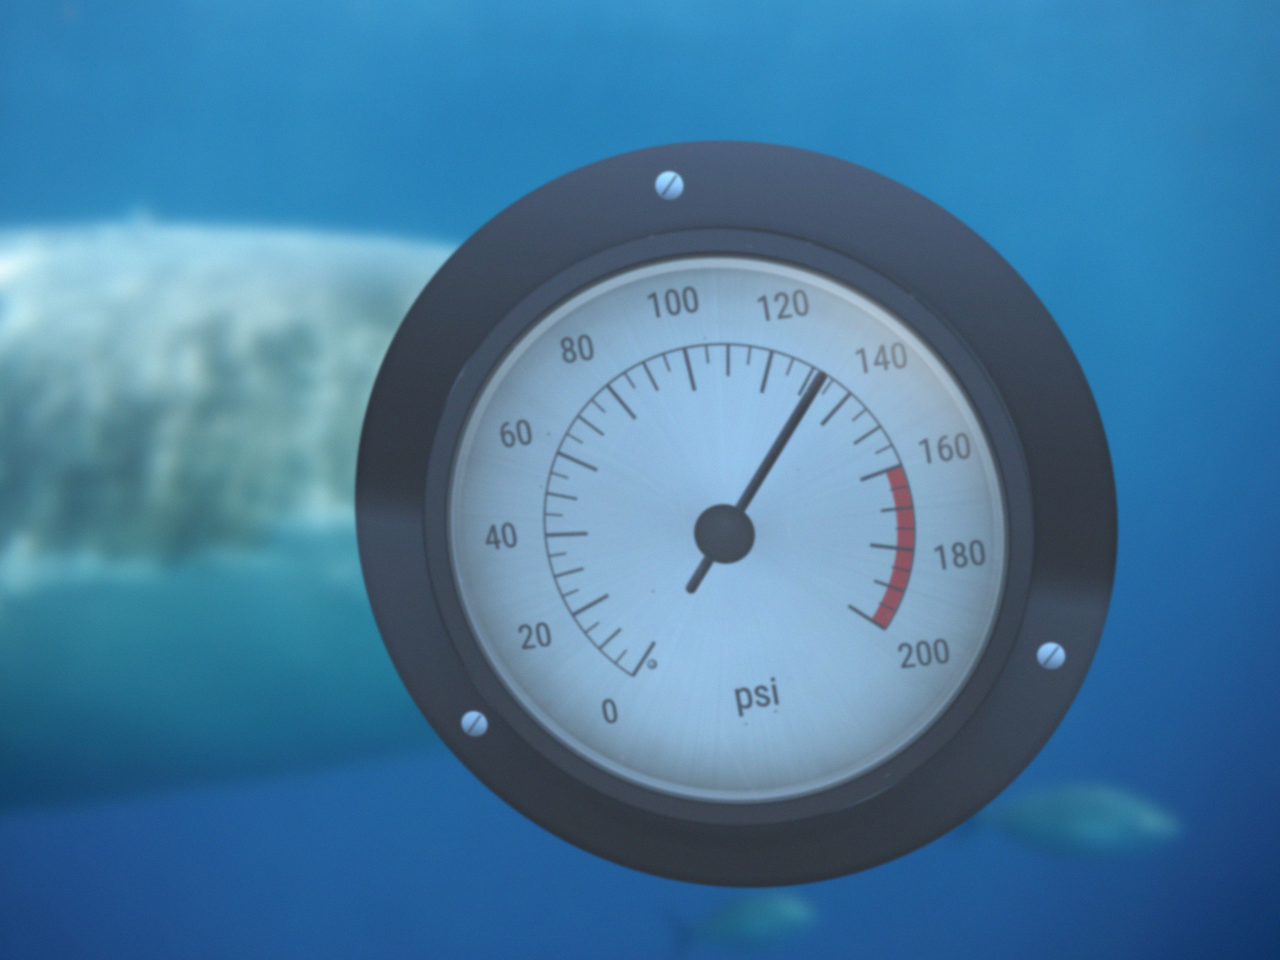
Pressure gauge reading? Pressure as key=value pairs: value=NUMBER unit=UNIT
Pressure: value=132.5 unit=psi
